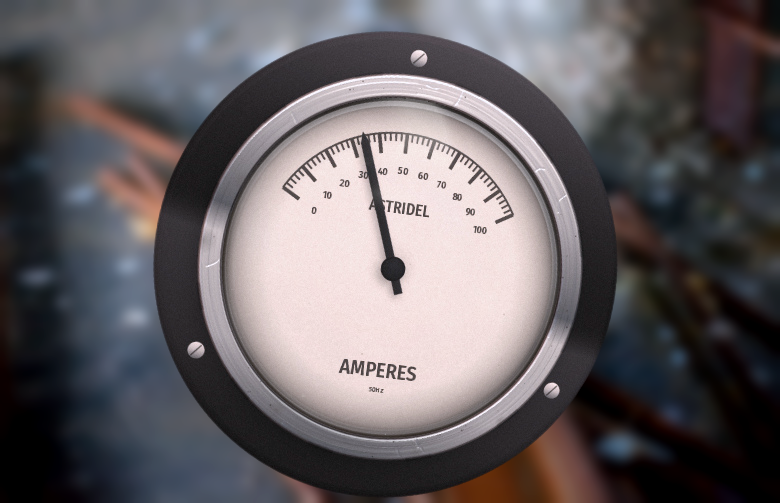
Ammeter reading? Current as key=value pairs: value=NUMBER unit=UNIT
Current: value=34 unit=A
